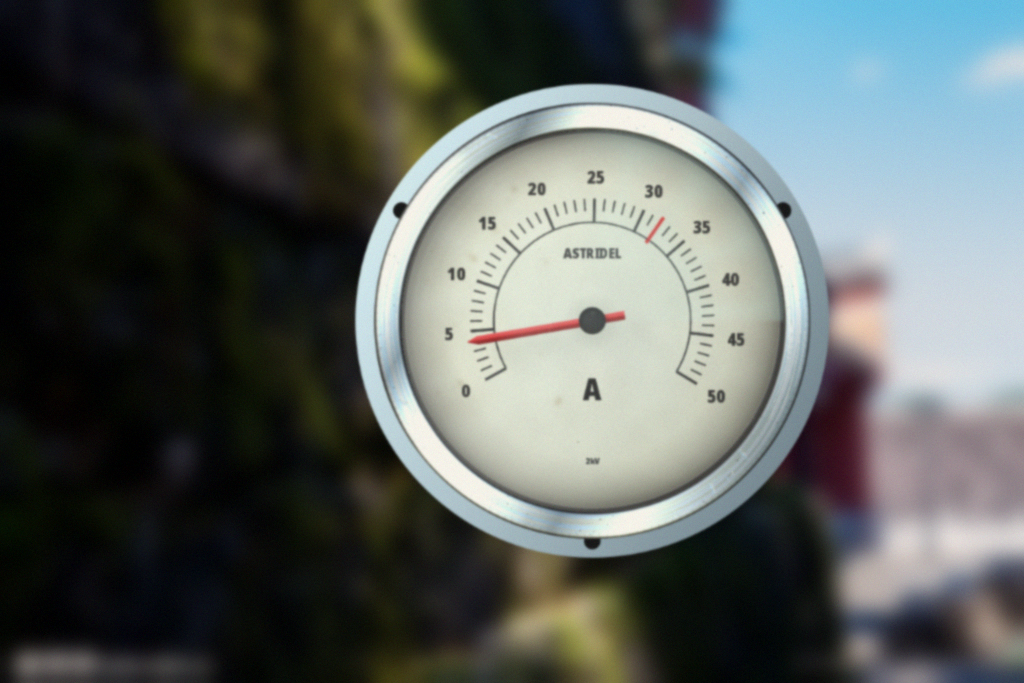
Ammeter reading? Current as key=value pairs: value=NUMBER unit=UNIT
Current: value=4 unit=A
